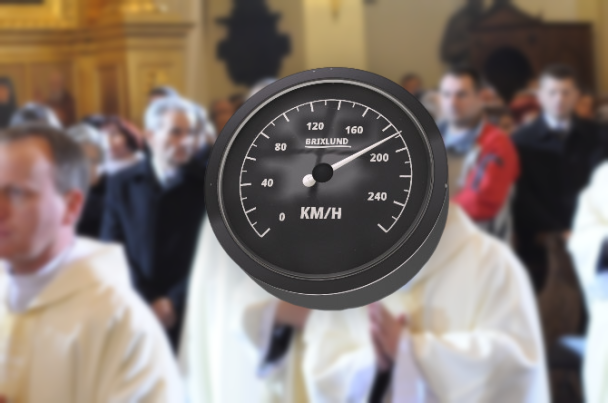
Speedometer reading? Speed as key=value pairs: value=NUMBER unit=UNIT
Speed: value=190 unit=km/h
